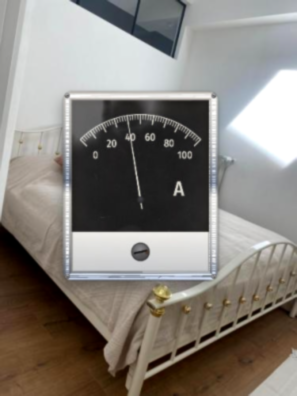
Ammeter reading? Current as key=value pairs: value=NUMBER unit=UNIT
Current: value=40 unit=A
